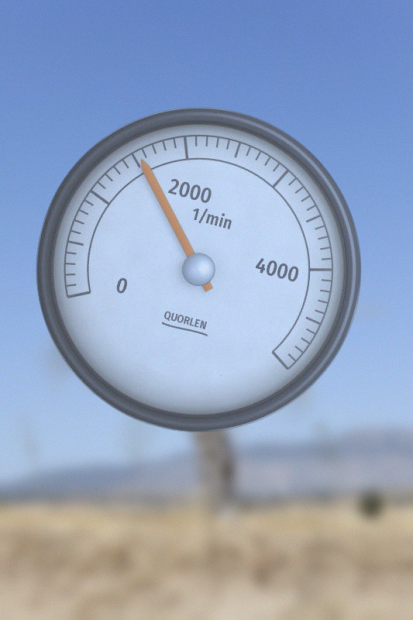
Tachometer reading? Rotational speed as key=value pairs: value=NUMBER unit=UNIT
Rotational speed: value=1550 unit=rpm
